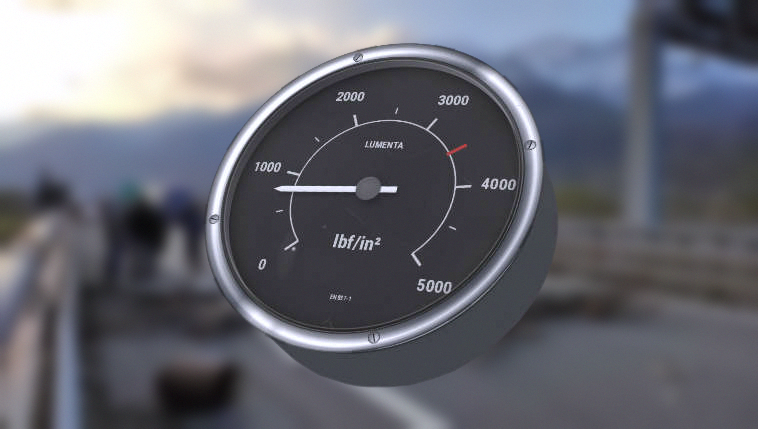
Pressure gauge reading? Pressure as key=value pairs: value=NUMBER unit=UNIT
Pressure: value=750 unit=psi
